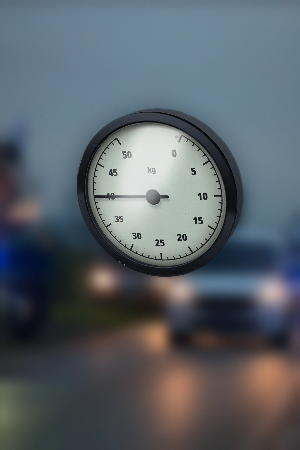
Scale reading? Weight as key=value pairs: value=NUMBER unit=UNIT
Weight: value=40 unit=kg
